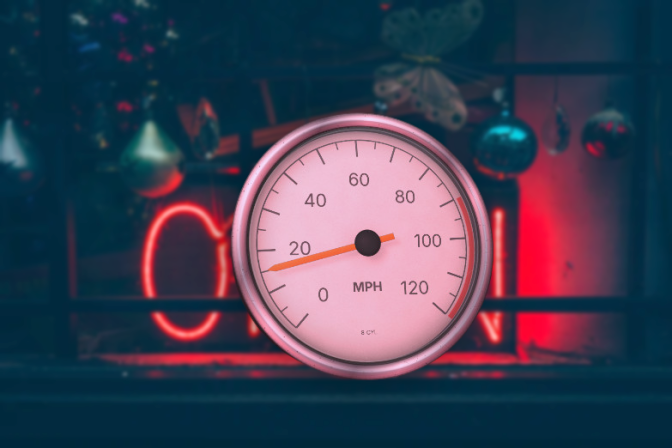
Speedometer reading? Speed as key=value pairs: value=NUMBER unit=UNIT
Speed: value=15 unit=mph
